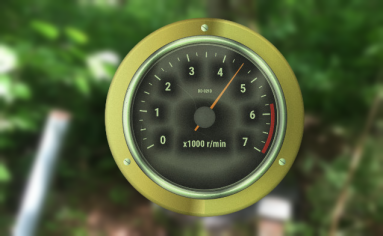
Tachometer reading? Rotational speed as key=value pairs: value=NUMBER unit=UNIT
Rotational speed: value=4500 unit=rpm
